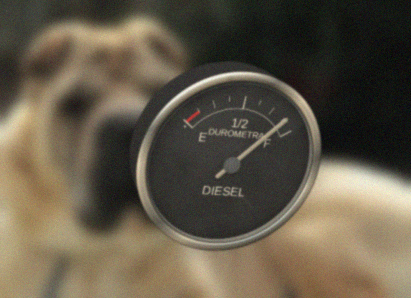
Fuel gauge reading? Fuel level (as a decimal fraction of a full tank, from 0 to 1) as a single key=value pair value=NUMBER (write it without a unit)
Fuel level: value=0.875
